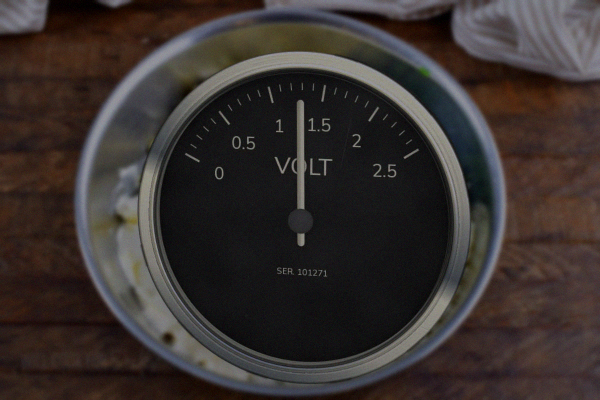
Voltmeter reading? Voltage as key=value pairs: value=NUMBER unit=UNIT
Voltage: value=1.3 unit=V
